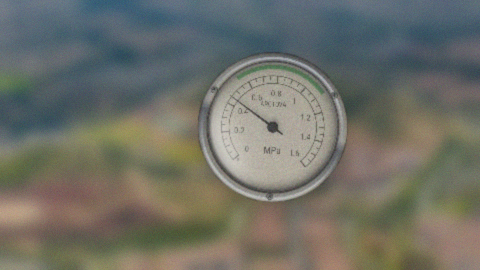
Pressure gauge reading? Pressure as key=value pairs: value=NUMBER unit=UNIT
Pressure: value=0.45 unit=MPa
